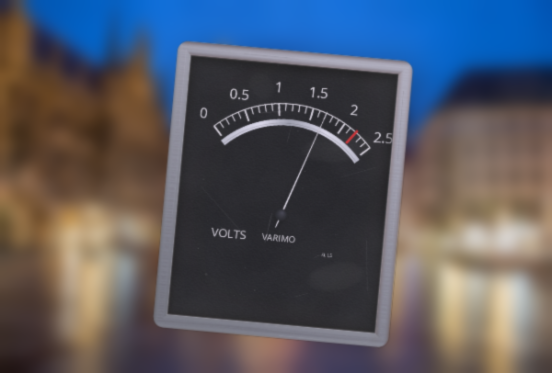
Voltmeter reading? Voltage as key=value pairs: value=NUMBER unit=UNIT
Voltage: value=1.7 unit=V
